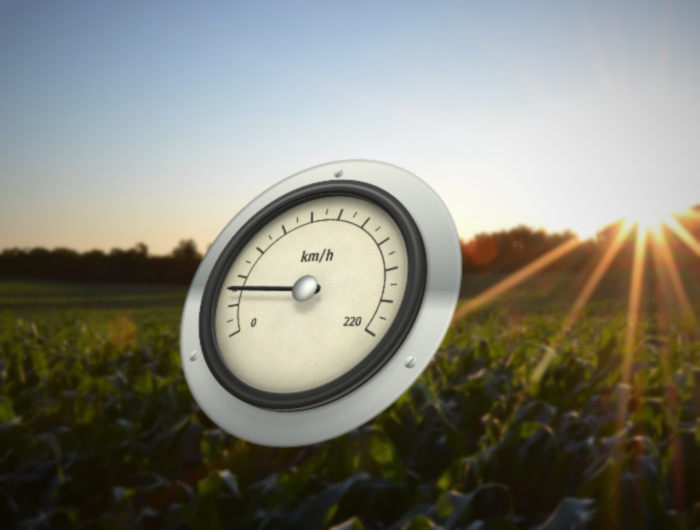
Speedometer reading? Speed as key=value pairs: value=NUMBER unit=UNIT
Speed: value=30 unit=km/h
